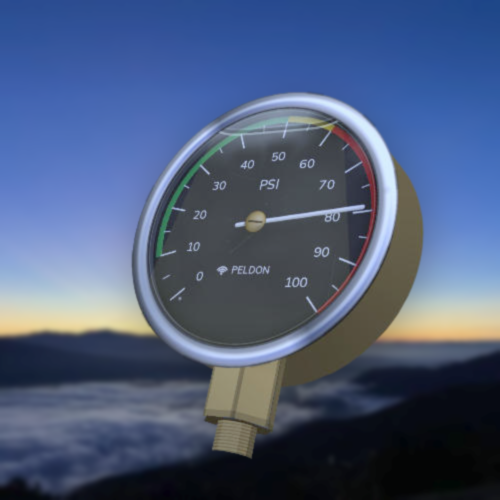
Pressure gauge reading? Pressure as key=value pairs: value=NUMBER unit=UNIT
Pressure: value=80 unit=psi
